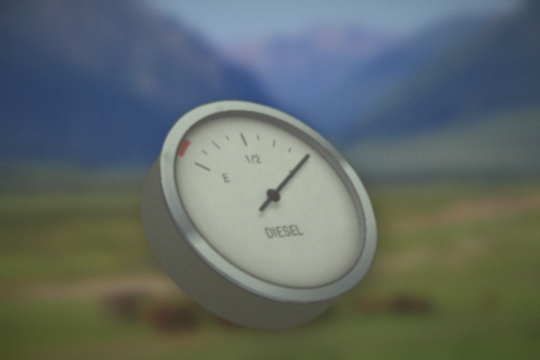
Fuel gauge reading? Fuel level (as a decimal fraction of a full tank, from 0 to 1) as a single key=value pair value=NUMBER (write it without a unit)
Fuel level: value=1
